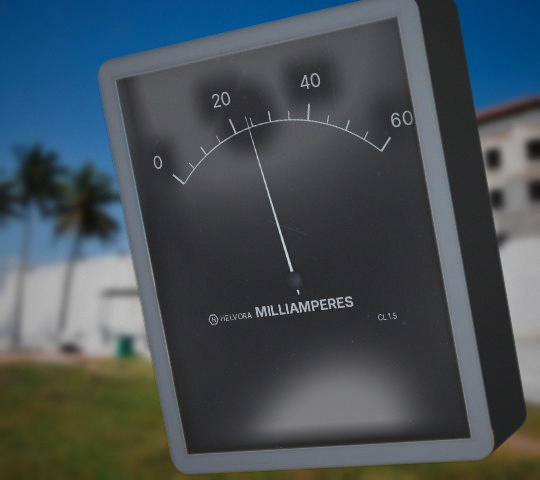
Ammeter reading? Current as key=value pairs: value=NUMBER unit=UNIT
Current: value=25 unit=mA
